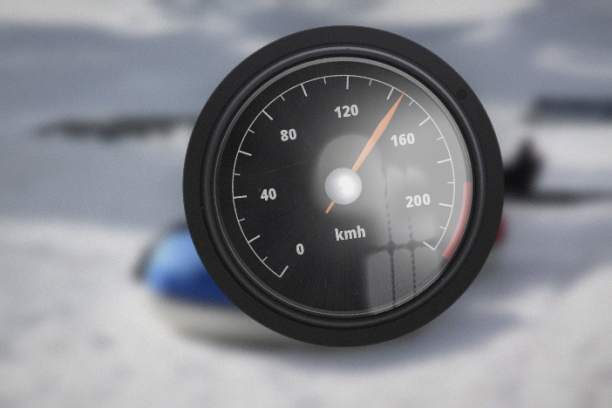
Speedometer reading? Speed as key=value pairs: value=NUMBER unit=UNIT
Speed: value=145 unit=km/h
